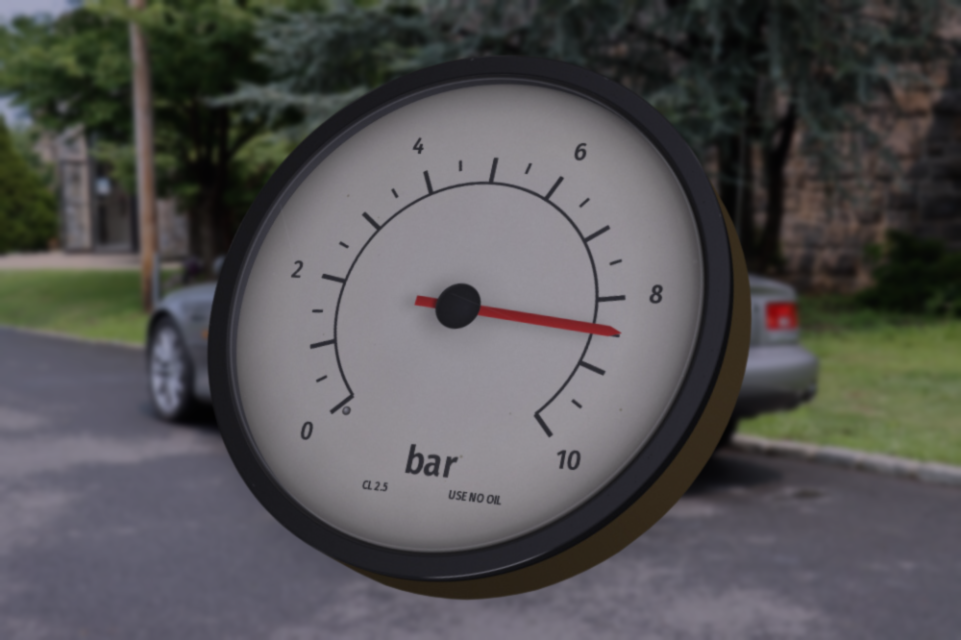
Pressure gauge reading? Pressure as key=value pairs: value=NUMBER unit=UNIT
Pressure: value=8.5 unit=bar
